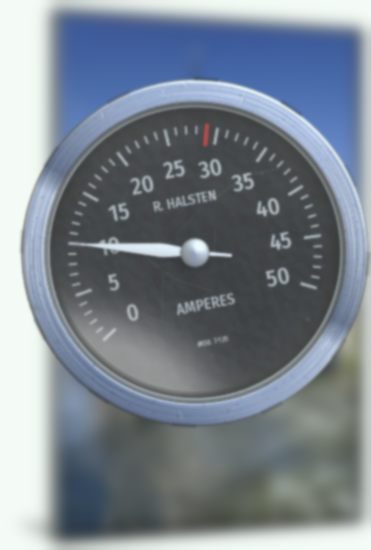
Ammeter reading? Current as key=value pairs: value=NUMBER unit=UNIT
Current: value=10 unit=A
